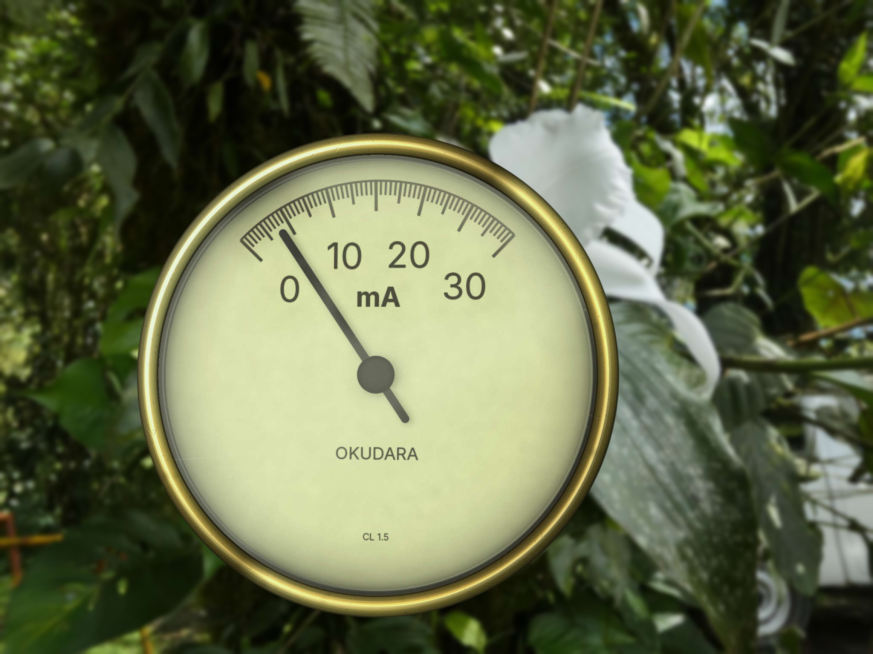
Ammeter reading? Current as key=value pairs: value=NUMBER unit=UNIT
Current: value=4 unit=mA
